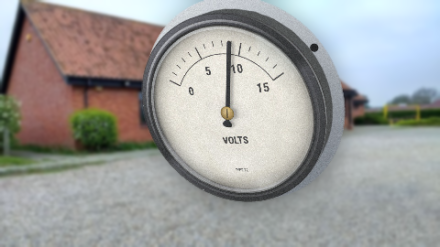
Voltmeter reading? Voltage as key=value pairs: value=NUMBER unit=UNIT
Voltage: value=9 unit=V
